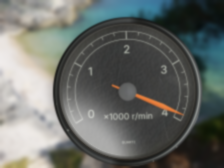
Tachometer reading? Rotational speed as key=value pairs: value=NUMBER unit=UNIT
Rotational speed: value=3900 unit=rpm
